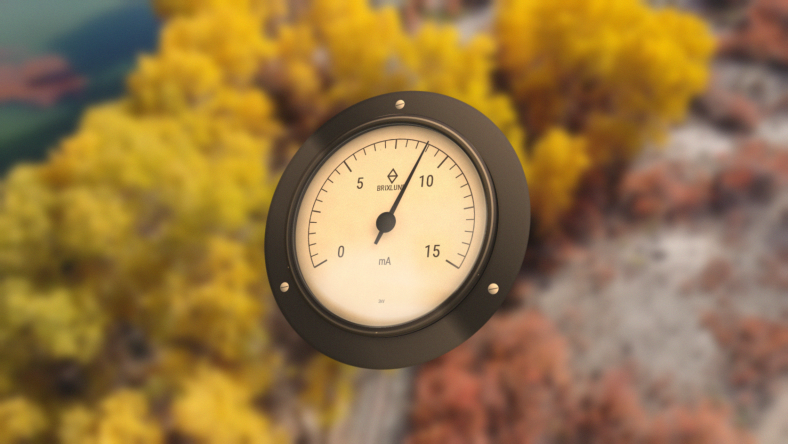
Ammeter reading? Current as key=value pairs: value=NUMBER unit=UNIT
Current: value=9 unit=mA
